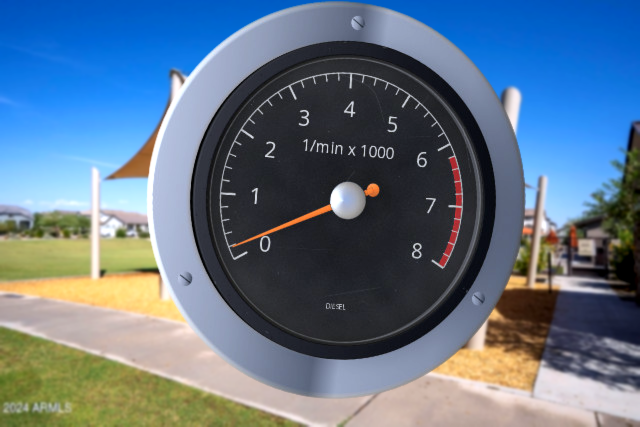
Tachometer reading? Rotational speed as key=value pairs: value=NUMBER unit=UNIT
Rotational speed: value=200 unit=rpm
